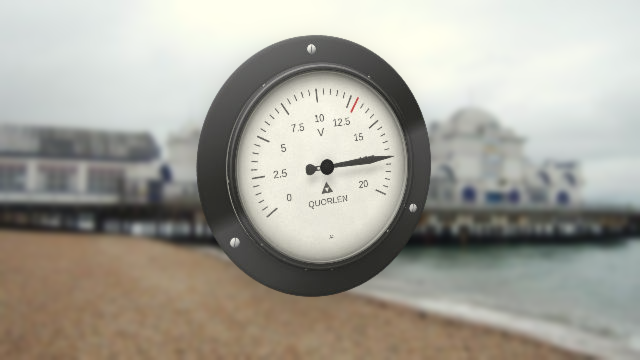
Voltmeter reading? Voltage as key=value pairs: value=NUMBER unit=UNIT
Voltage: value=17.5 unit=V
